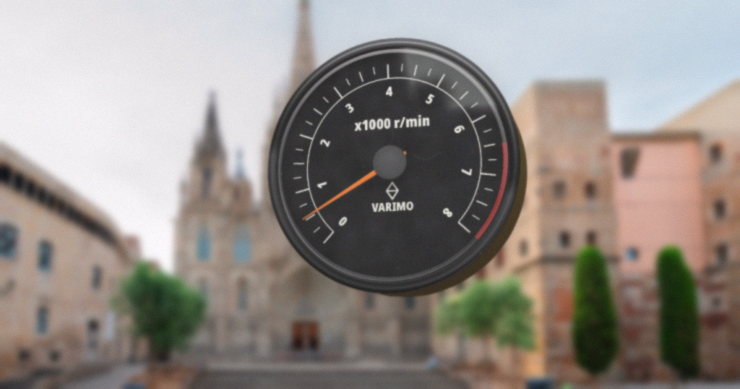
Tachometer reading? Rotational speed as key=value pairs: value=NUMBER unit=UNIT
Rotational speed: value=500 unit=rpm
